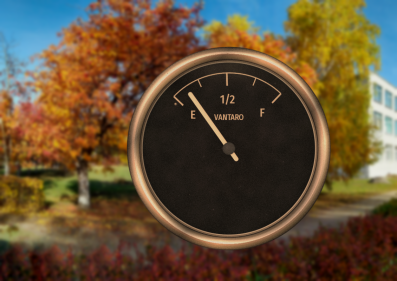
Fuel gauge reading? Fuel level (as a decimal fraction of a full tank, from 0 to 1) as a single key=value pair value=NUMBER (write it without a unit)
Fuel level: value=0.125
